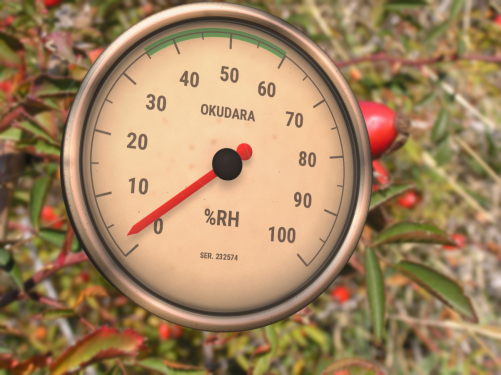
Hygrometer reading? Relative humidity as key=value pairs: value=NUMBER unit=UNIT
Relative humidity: value=2.5 unit=%
